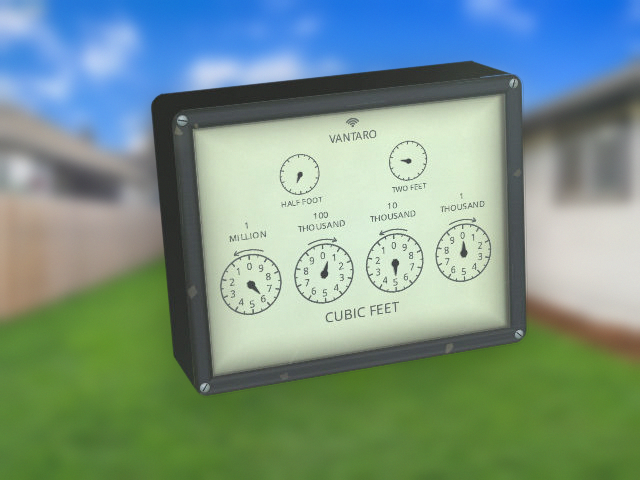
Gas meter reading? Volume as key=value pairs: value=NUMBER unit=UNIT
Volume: value=605000 unit=ft³
